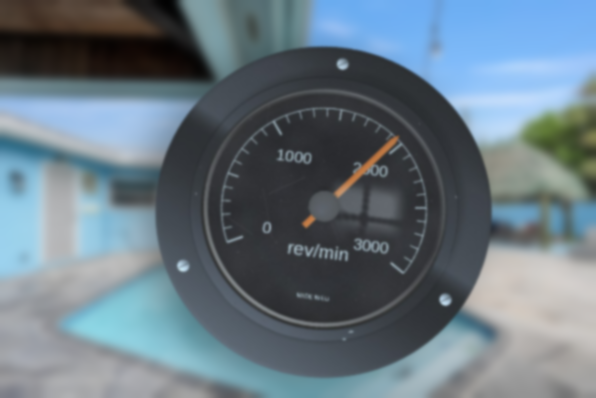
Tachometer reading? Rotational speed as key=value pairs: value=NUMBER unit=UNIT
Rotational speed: value=1950 unit=rpm
